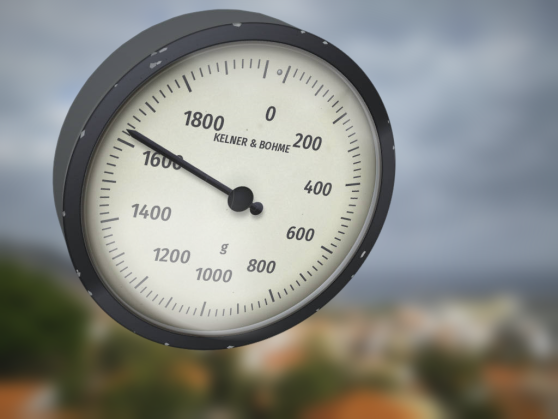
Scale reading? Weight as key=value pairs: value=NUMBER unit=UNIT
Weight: value=1630 unit=g
